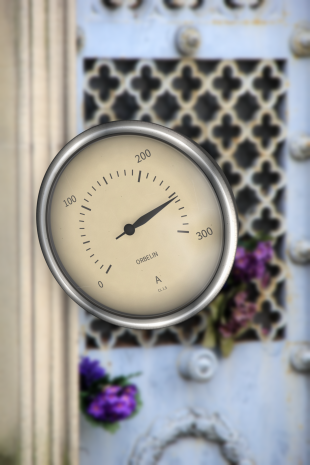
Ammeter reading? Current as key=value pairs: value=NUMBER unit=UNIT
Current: value=255 unit=A
